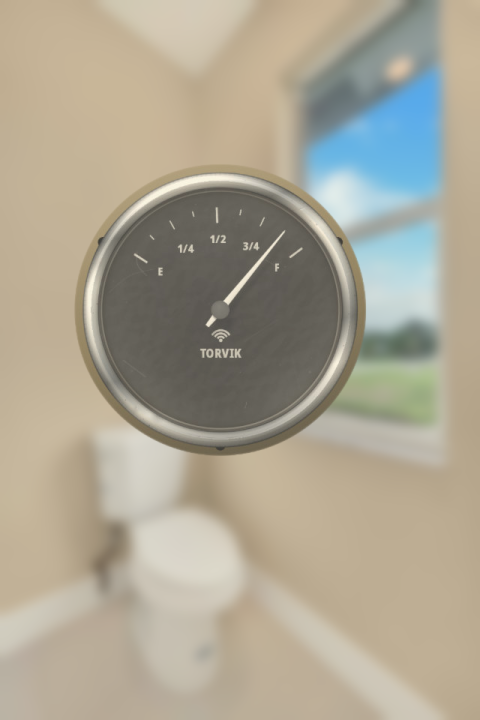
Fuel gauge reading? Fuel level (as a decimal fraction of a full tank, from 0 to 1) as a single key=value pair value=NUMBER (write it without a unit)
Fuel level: value=0.875
